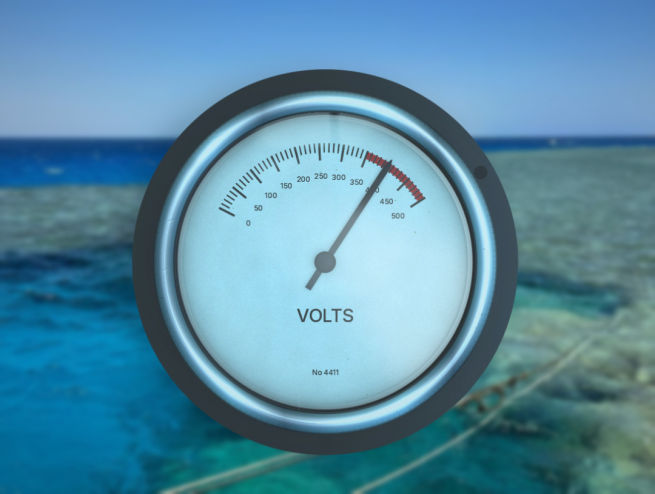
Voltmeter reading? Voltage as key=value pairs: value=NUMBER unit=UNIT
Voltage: value=400 unit=V
